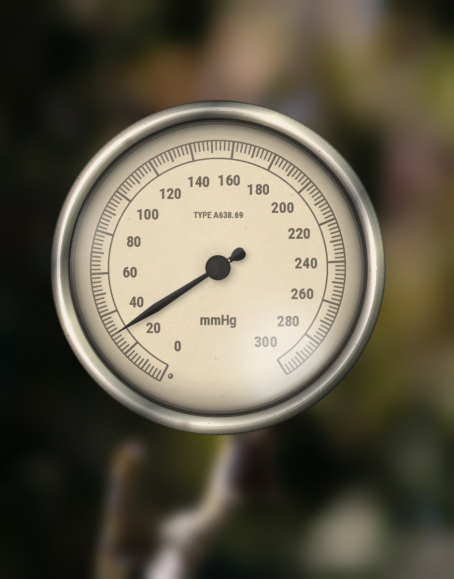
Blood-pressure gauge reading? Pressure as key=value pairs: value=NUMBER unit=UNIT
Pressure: value=30 unit=mmHg
